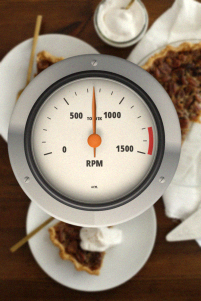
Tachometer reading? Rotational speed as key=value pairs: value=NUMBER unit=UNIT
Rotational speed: value=750 unit=rpm
